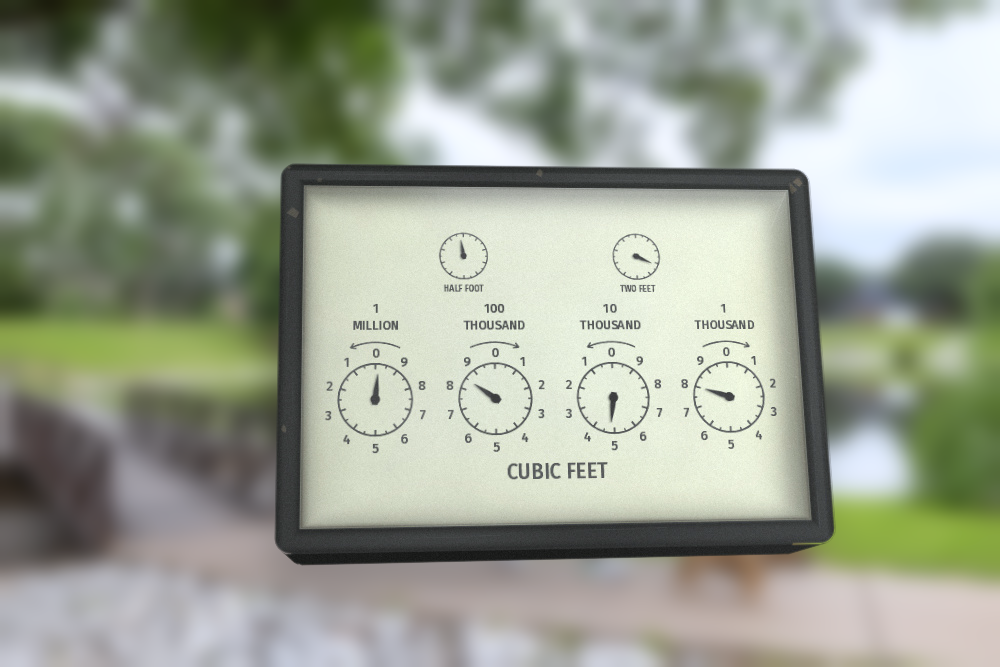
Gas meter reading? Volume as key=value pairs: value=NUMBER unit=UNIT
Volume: value=984800 unit=ft³
